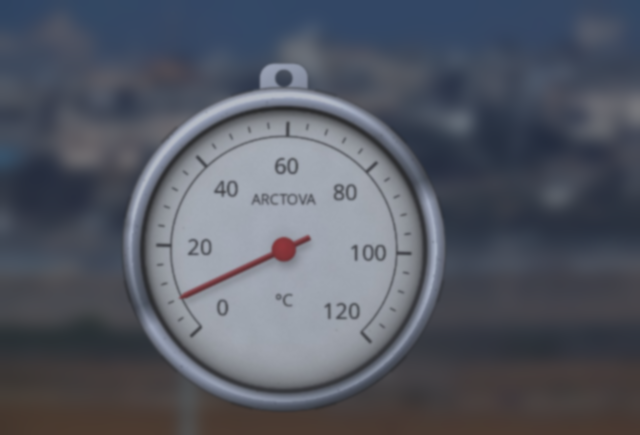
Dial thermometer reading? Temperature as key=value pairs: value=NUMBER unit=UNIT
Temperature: value=8 unit=°C
